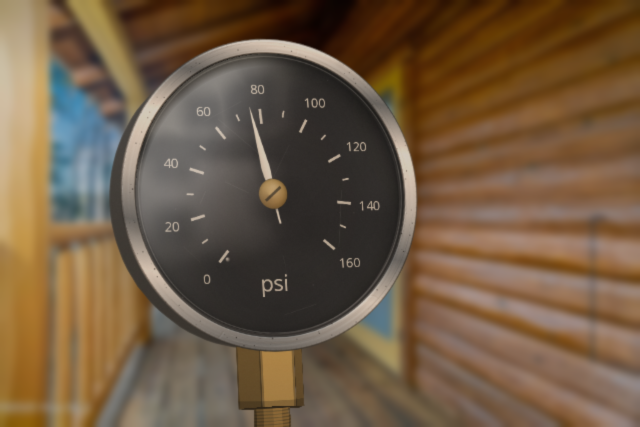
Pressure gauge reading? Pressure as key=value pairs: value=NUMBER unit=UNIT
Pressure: value=75 unit=psi
